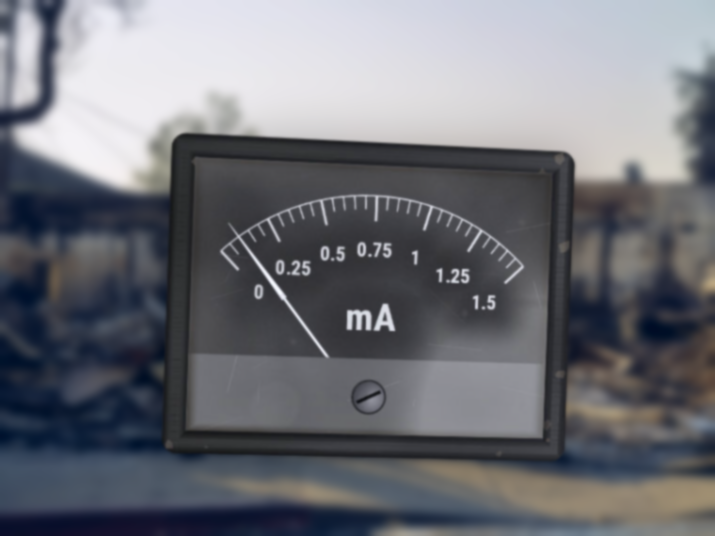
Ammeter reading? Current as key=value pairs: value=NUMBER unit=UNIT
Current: value=0.1 unit=mA
